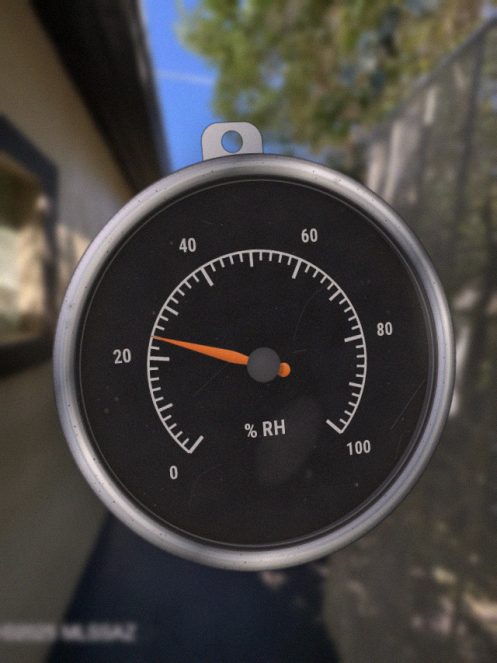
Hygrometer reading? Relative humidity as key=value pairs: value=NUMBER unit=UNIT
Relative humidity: value=24 unit=%
